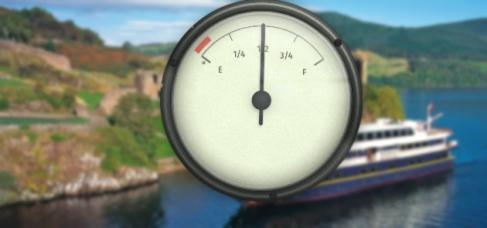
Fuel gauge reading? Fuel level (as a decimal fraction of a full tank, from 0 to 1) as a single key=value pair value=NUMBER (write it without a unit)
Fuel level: value=0.5
